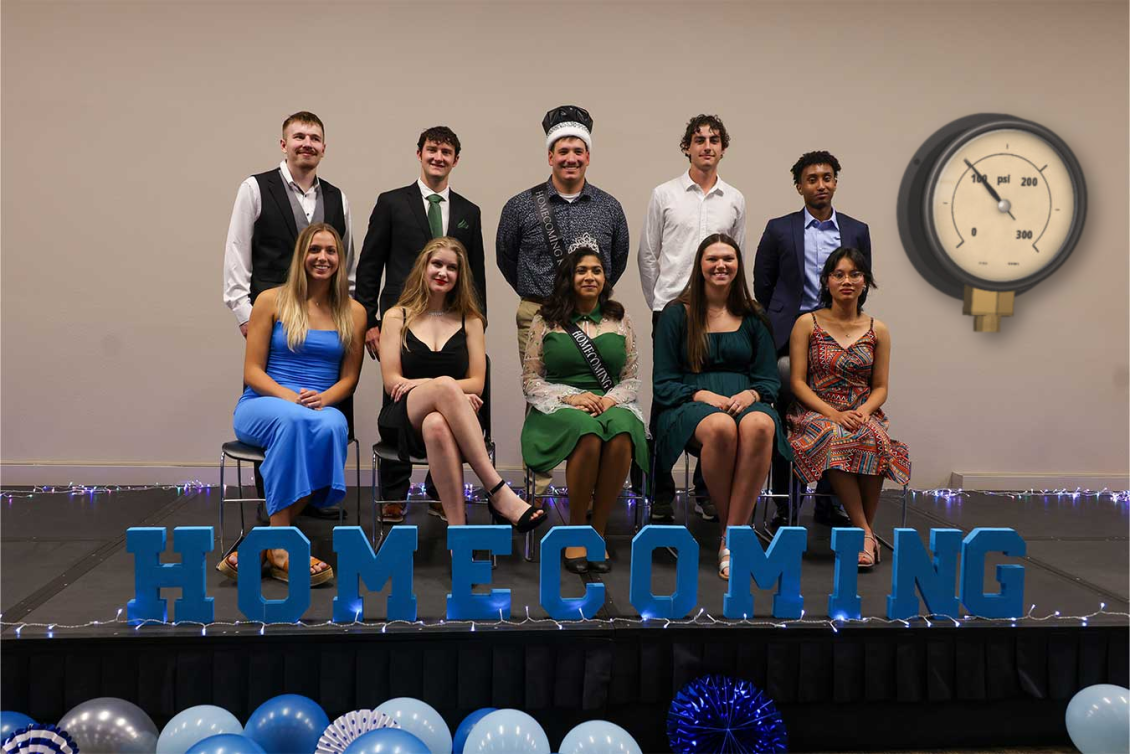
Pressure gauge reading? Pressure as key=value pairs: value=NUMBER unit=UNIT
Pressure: value=100 unit=psi
